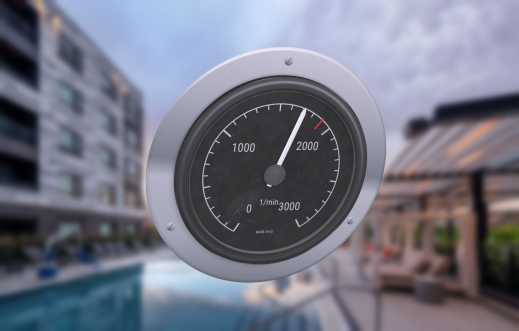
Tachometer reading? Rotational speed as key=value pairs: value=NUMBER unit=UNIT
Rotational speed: value=1700 unit=rpm
